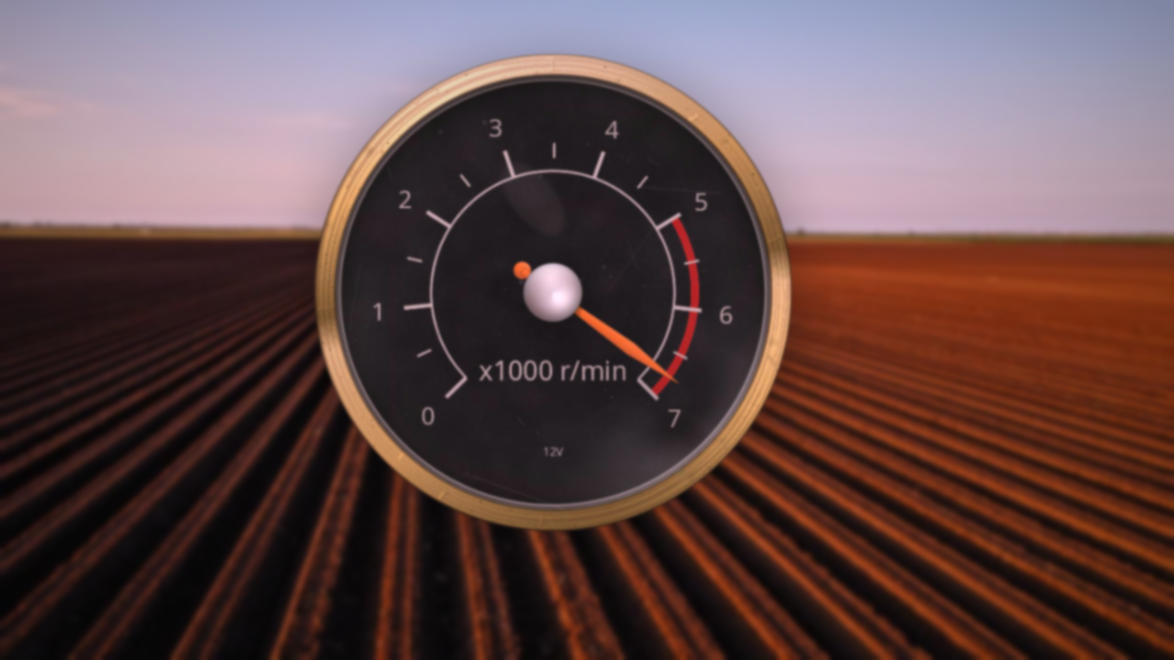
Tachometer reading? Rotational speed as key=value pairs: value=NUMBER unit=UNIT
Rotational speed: value=6750 unit=rpm
